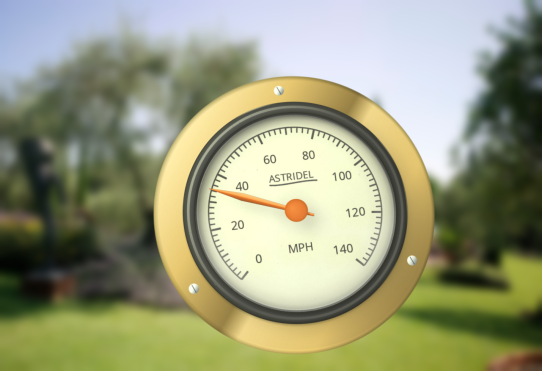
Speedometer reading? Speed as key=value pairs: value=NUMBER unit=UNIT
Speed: value=34 unit=mph
